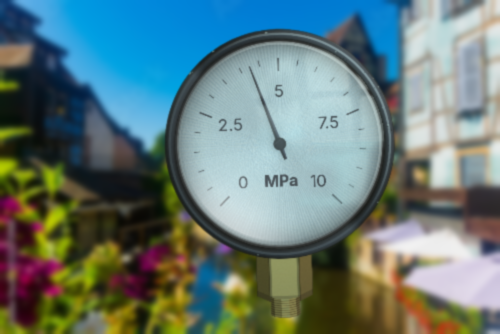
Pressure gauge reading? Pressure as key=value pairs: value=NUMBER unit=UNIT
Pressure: value=4.25 unit=MPa
